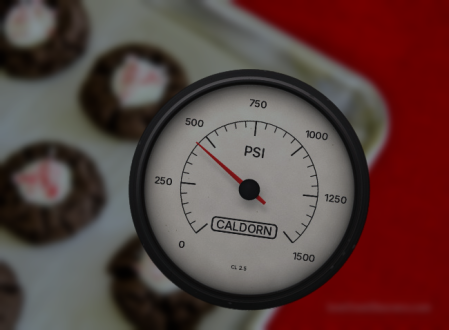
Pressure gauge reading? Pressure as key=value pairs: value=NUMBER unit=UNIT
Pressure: value=450 unit=psi
